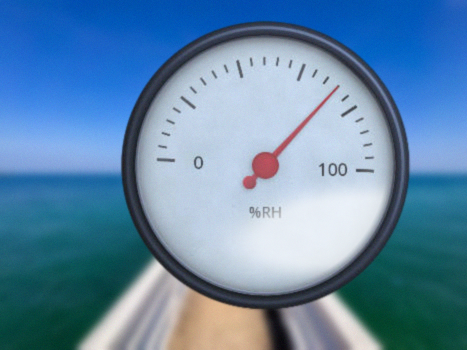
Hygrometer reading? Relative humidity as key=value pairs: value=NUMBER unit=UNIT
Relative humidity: value=72 unit=%
